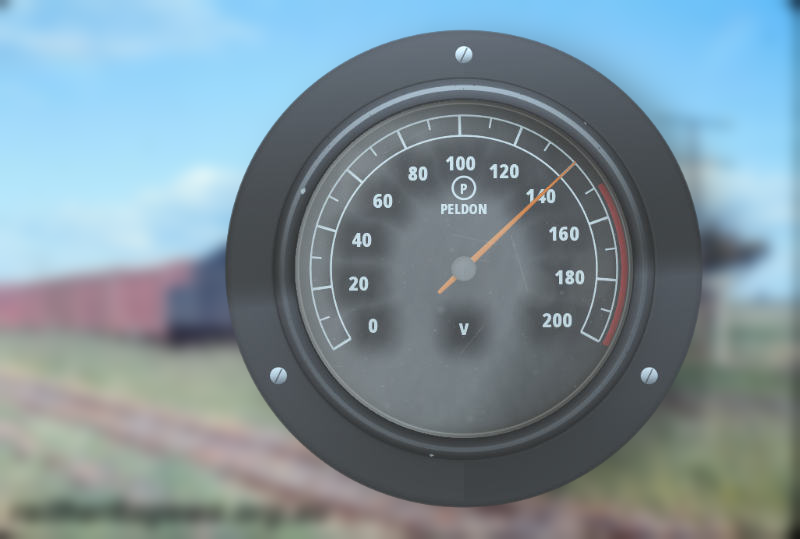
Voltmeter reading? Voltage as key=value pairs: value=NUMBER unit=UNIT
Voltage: value=140 unit=V
